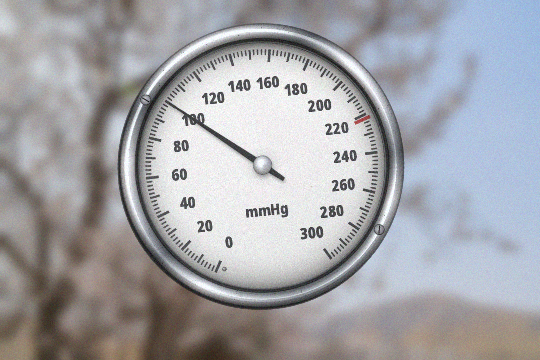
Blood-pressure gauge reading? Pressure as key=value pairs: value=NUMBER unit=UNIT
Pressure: value=100 unit=mmHg
